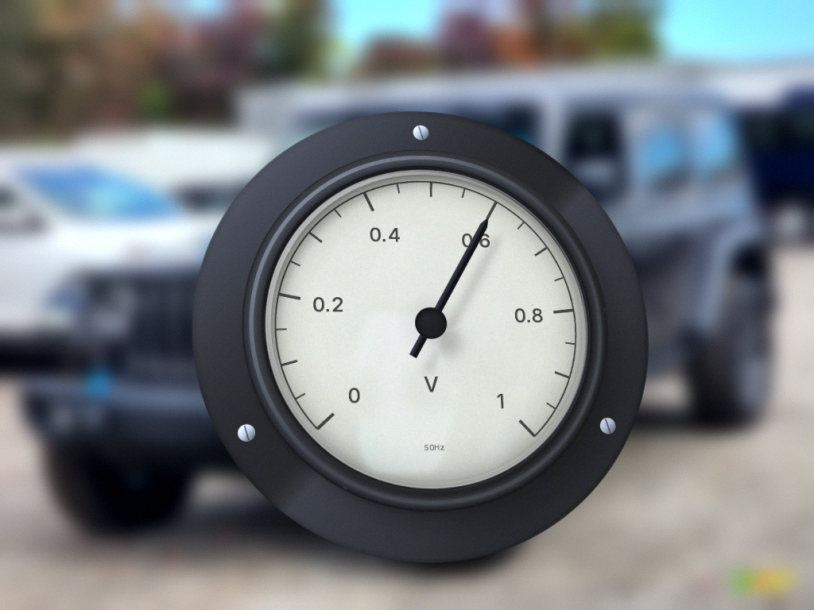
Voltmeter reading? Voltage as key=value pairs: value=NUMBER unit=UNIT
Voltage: value=0.6 unit=V
